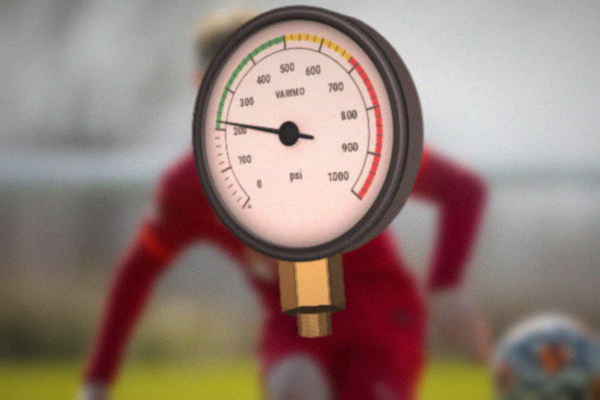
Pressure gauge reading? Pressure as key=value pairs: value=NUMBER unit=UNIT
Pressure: value=220 unit=psi
